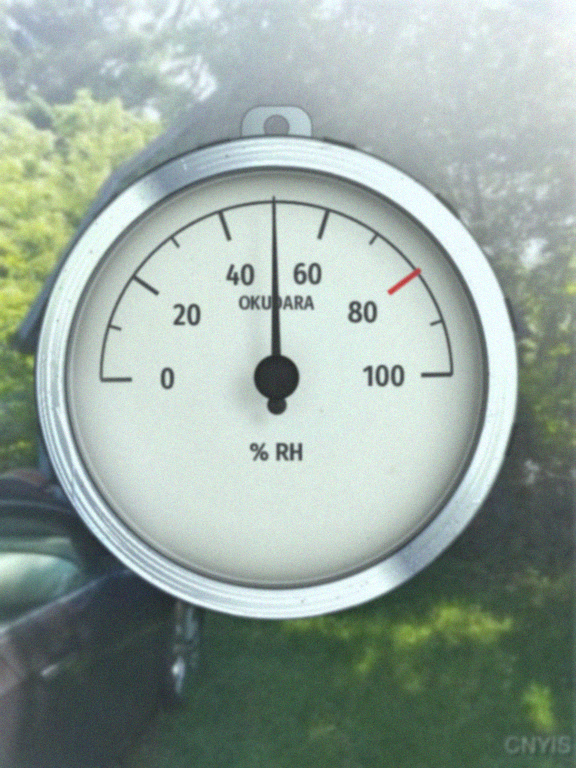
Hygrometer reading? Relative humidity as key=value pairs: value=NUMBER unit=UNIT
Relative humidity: value=50 unit=%
